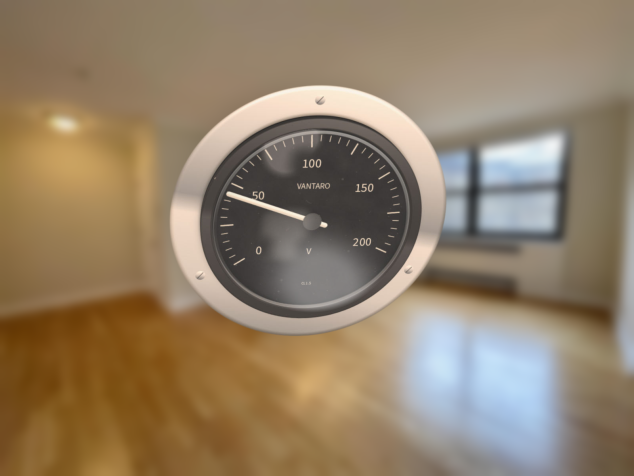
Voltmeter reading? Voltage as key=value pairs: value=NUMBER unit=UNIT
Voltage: value=45 unit=V
